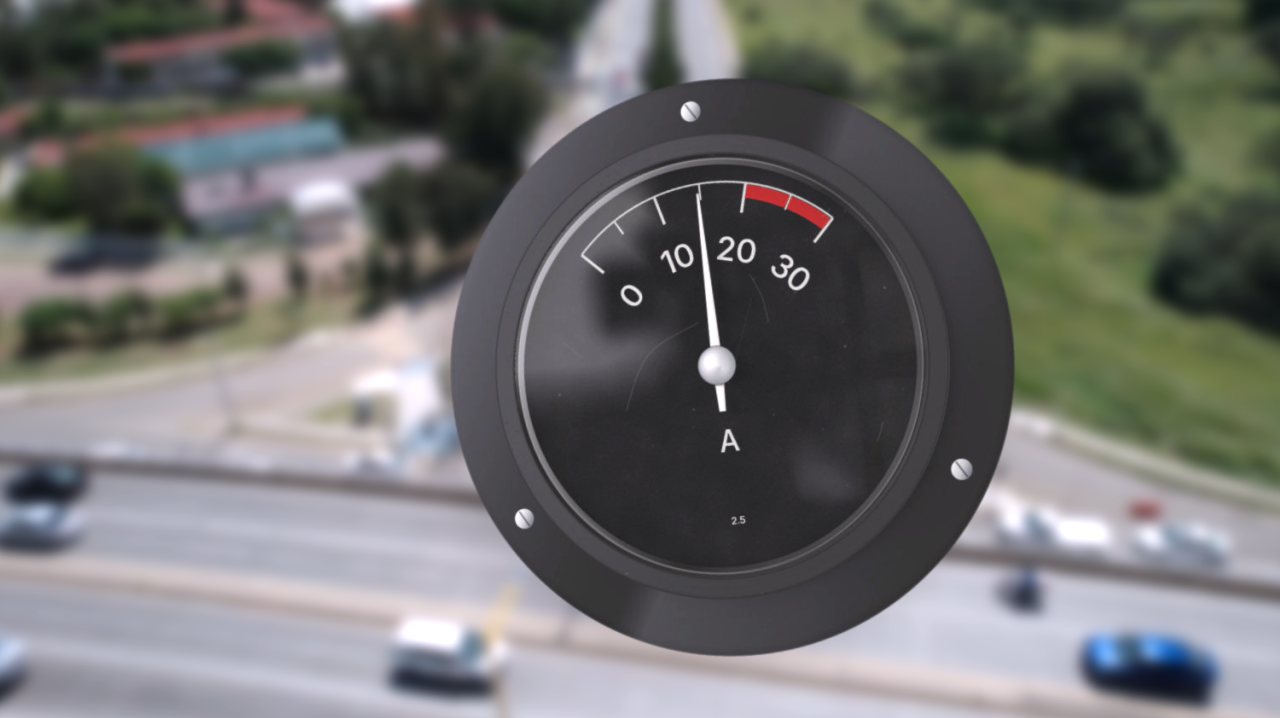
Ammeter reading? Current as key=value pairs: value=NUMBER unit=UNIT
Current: value=15 unit=A
